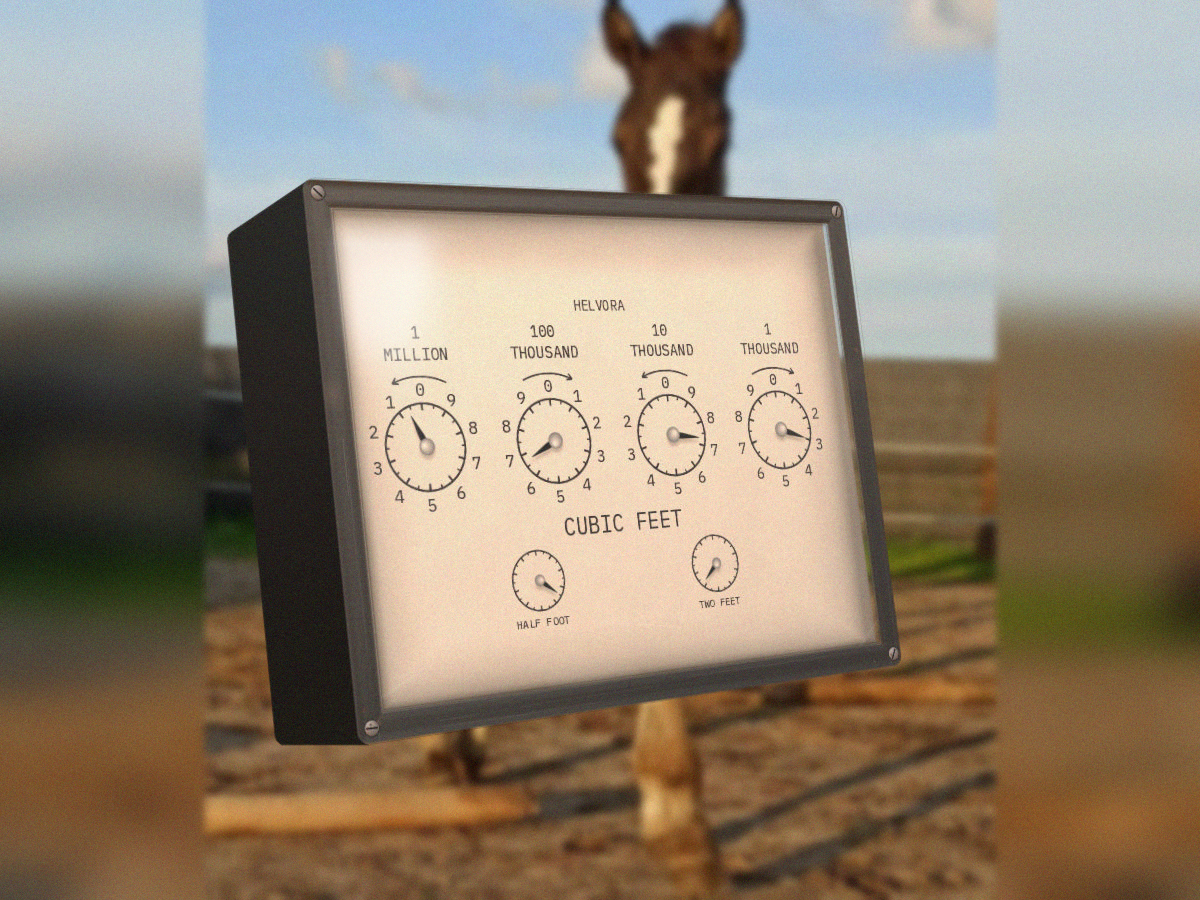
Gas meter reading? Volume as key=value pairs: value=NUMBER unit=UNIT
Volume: value=67300 unit=ft³
